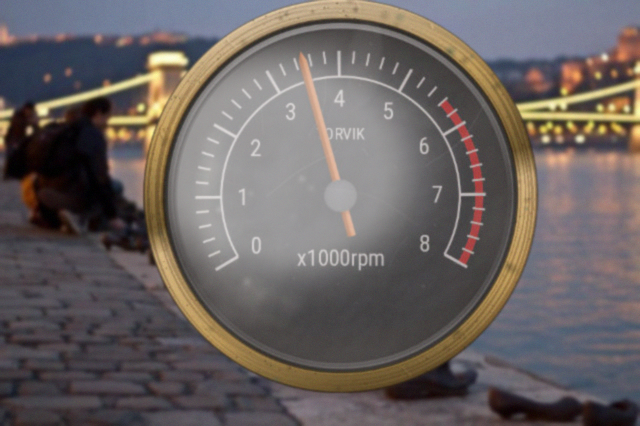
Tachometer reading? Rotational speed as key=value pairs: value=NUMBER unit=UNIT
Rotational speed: value=3500 unit=rpm
